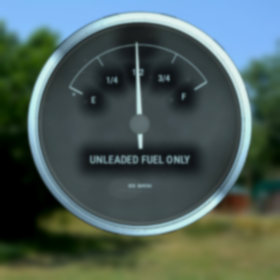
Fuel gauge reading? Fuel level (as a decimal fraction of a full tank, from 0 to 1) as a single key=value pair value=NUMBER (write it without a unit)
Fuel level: value=0.5
